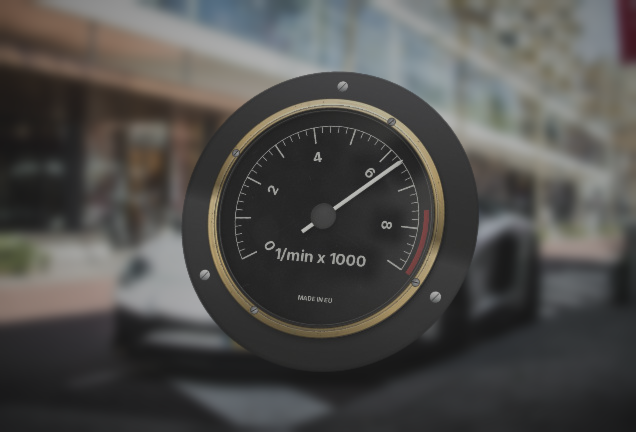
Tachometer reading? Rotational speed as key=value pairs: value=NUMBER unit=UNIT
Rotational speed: value=6400 unit=rpm
